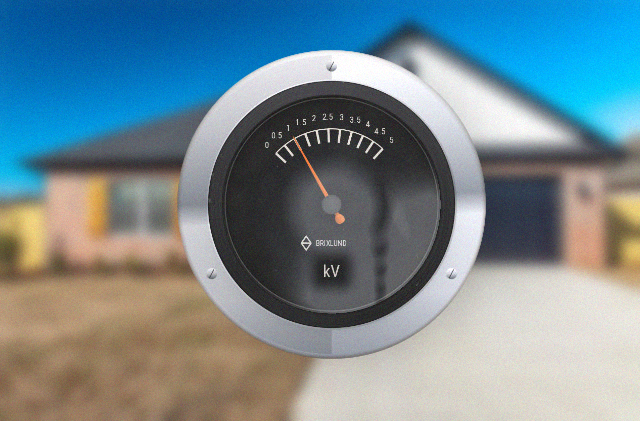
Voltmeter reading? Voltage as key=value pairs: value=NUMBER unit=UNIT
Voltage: value=1 unit=kV
